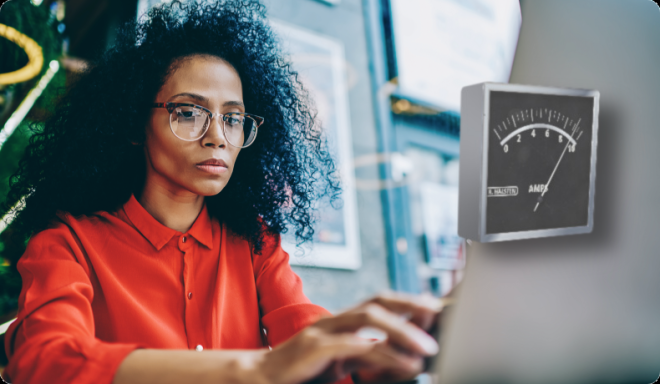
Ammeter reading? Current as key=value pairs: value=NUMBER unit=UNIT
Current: value=9 unit=A
